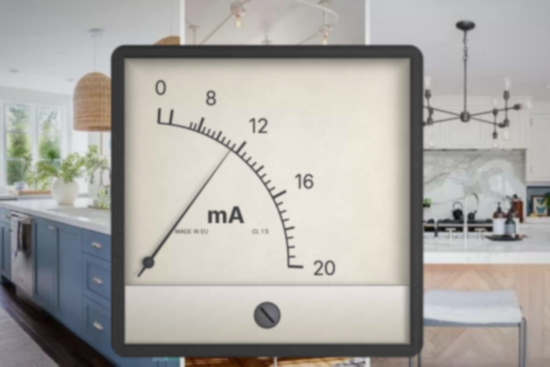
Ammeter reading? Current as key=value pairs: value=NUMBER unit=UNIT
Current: value=11.5 unit=mA
